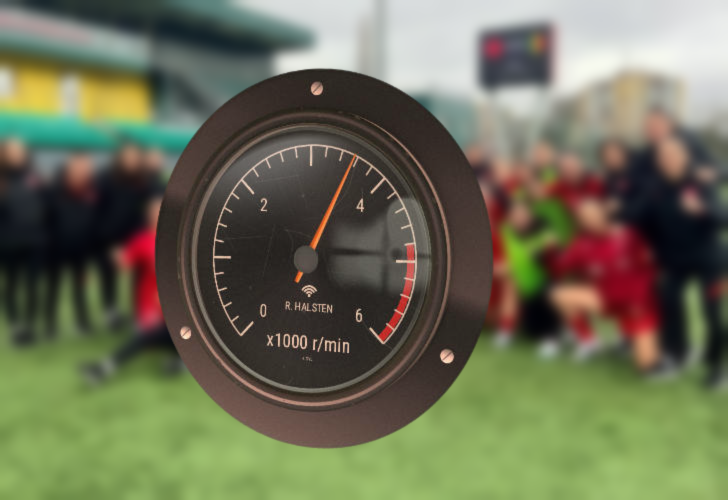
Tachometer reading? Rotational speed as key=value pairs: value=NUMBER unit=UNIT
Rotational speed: value=3600 unit=rpm
